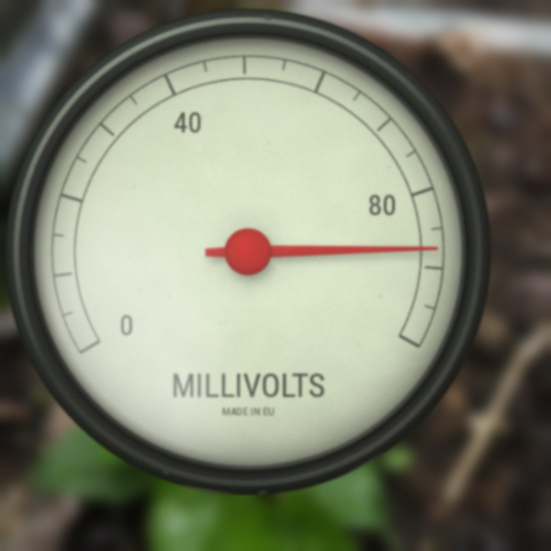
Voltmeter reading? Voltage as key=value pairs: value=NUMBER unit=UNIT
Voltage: value=87.5 unit=mV
